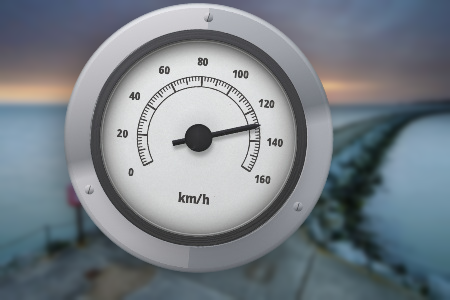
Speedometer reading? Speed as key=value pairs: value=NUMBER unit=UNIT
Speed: value=130 unit=km/h
